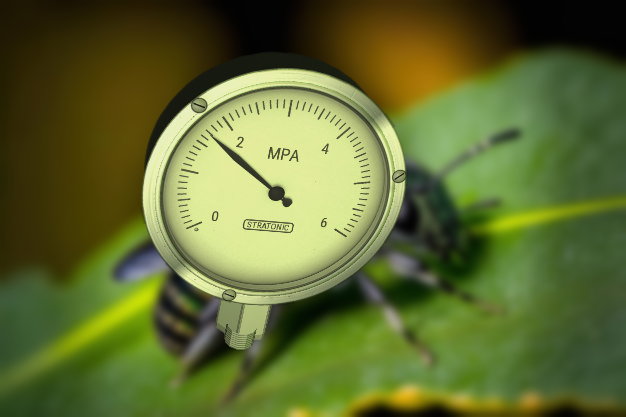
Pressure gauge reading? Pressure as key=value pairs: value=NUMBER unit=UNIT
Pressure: value=1.7 unit=MPa
